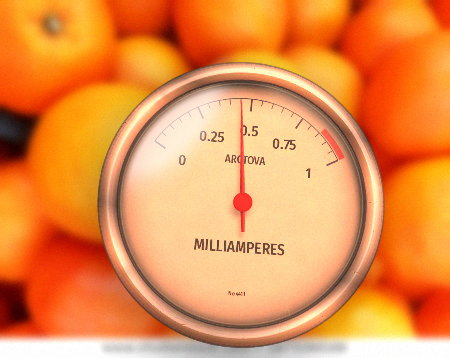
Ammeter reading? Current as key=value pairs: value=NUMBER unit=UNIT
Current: value=0.45 unit=mA
